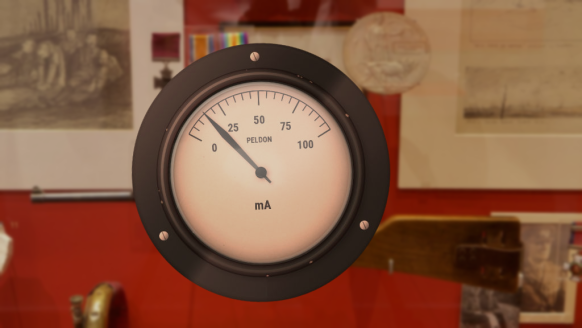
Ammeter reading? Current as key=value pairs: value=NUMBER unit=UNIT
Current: value=15 unit=mA
